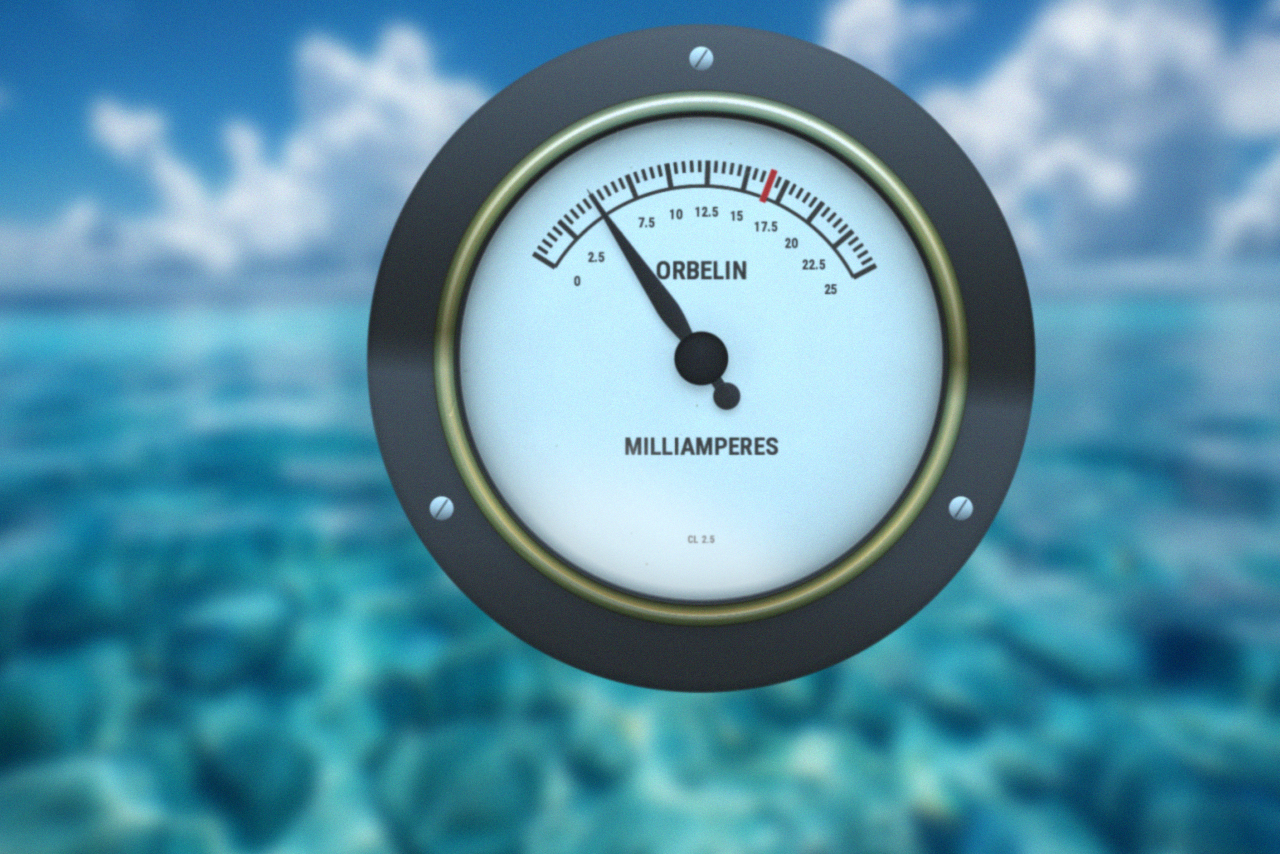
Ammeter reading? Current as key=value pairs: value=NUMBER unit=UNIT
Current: value=5 unit=mA
